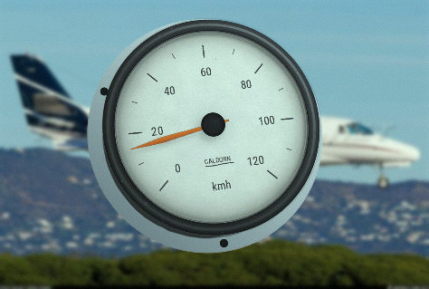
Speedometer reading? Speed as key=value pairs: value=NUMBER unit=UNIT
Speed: value=15 unit=km/h
